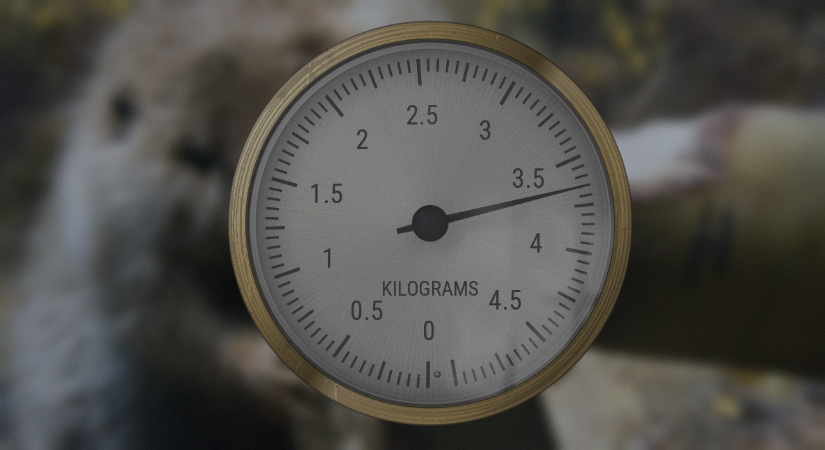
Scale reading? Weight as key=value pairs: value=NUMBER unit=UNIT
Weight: value=3.65 unit=kg
